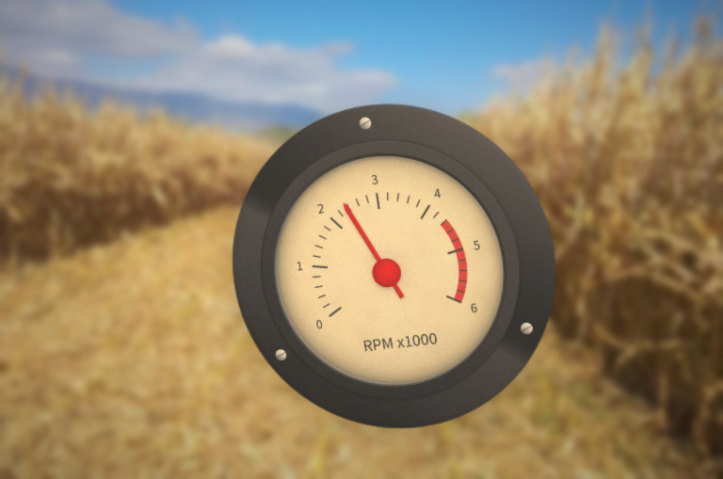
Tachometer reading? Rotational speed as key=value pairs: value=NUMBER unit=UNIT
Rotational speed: value=2400 unit=rpm
